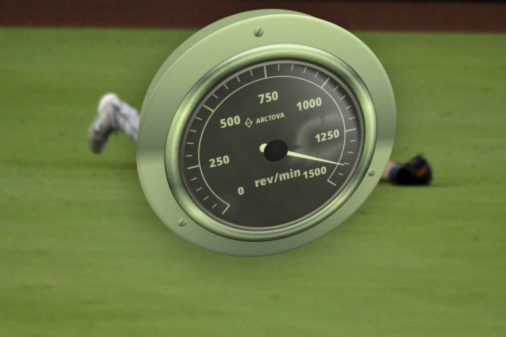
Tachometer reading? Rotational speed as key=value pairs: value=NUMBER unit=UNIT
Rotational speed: value=1400 unit=rpm
